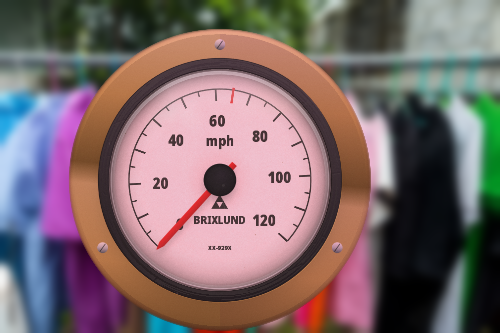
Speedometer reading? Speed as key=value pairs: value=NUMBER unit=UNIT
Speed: value=0 unit=mph
